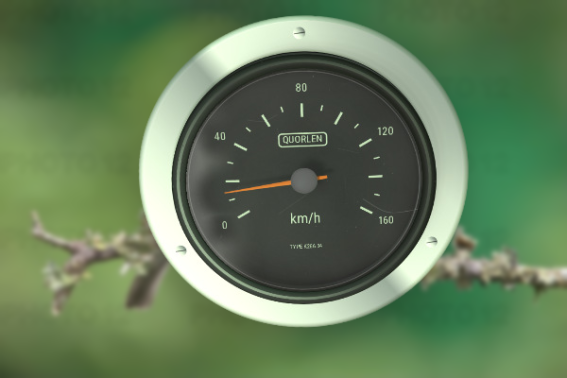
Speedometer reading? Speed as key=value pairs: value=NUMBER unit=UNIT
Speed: value=15 unit=km/h
